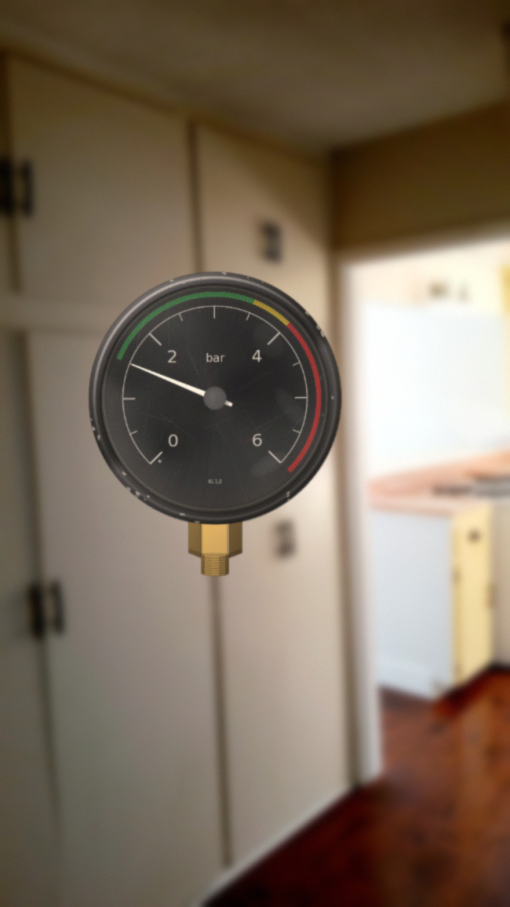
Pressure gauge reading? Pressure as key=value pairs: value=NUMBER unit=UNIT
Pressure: value=1.5 unit=bar
